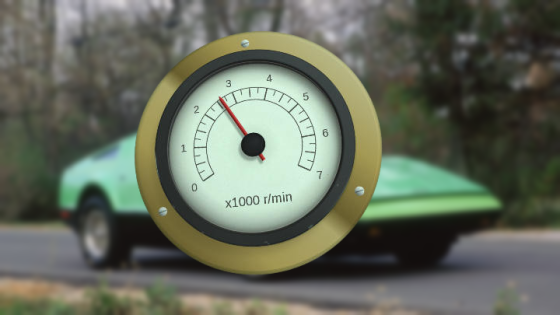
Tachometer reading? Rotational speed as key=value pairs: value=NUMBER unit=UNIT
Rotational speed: value=2625 unit=rpm
